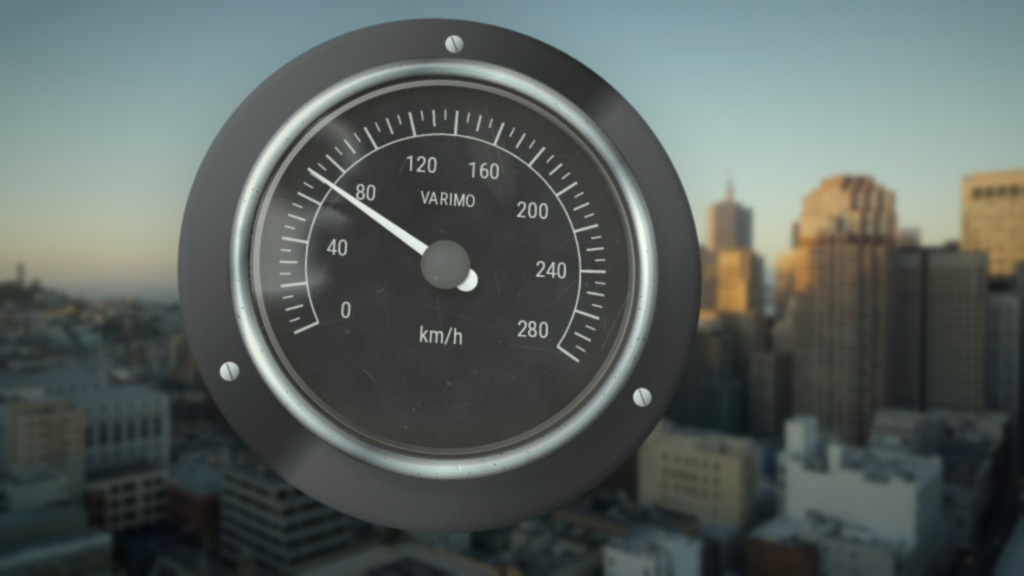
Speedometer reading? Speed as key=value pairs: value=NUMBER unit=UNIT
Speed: value=70 unit=km/h
